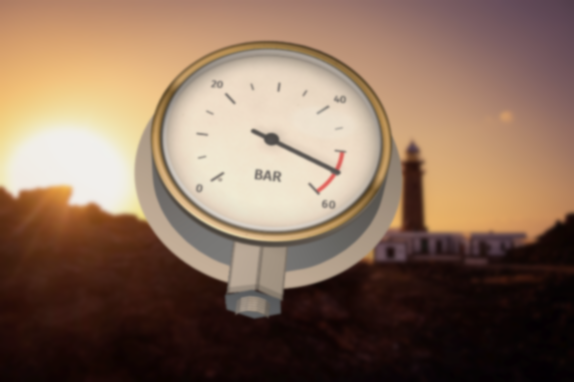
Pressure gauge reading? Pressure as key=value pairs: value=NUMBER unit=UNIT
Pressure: value=55 unit=bar
